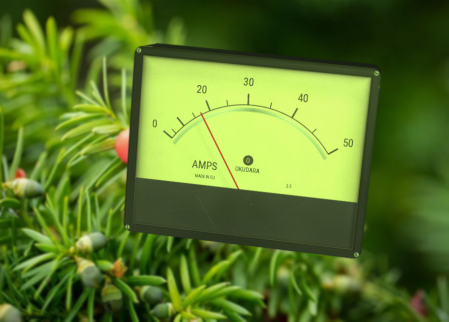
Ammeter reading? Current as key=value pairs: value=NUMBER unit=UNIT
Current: value=17.5 unit=A
